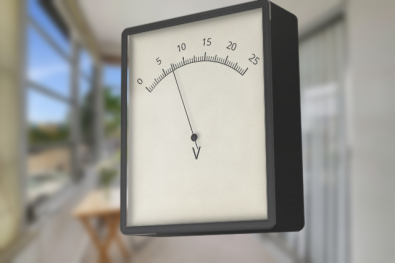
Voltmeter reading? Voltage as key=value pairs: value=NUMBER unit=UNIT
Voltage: value=7.5 unit=V
